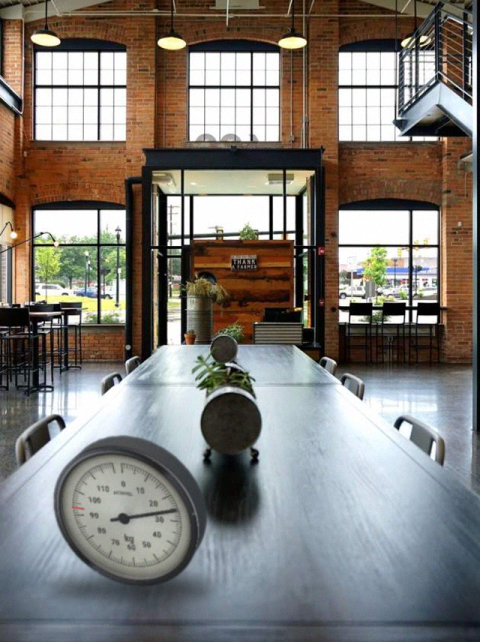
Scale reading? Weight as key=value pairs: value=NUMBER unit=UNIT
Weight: value=25 unit=kg
